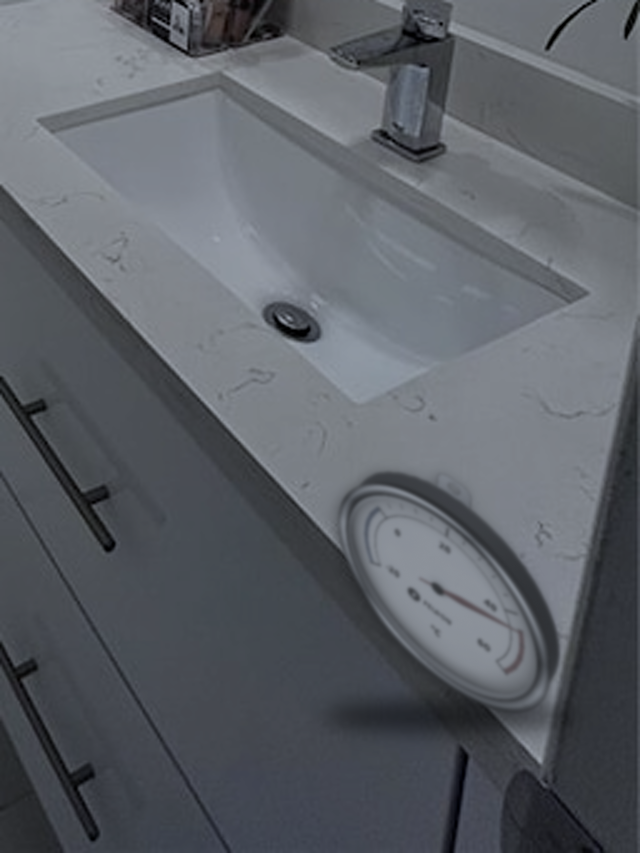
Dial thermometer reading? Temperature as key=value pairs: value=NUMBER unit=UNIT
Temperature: value=44 unit=°C
